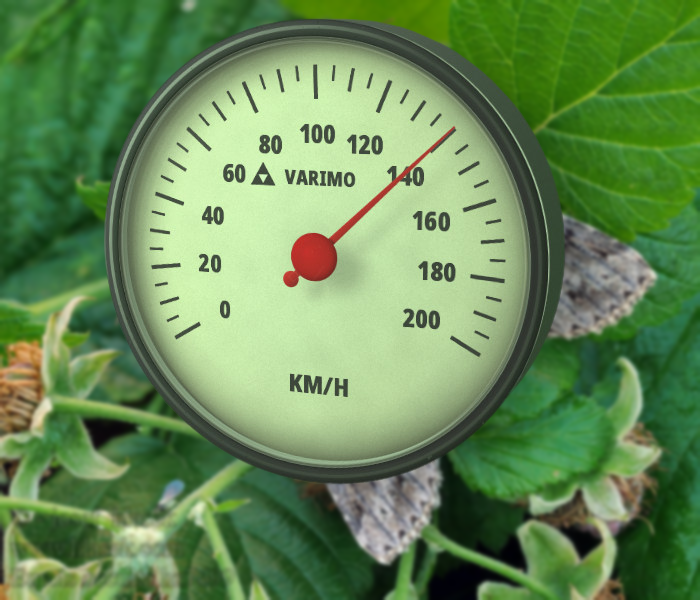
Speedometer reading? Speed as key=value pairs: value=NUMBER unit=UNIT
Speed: value=140 unit=km/h
